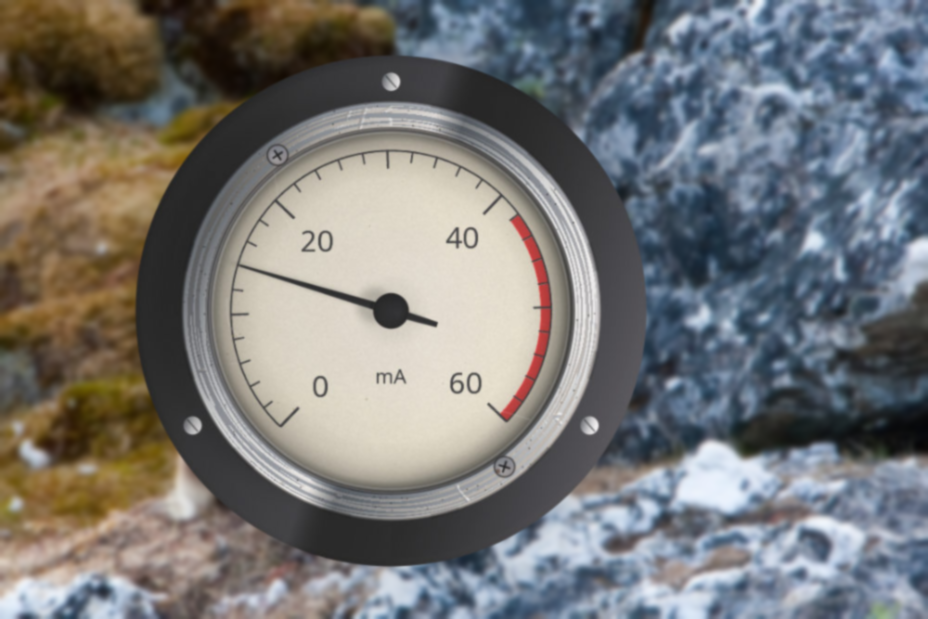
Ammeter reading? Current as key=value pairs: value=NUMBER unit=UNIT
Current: value=14 unit=mA
